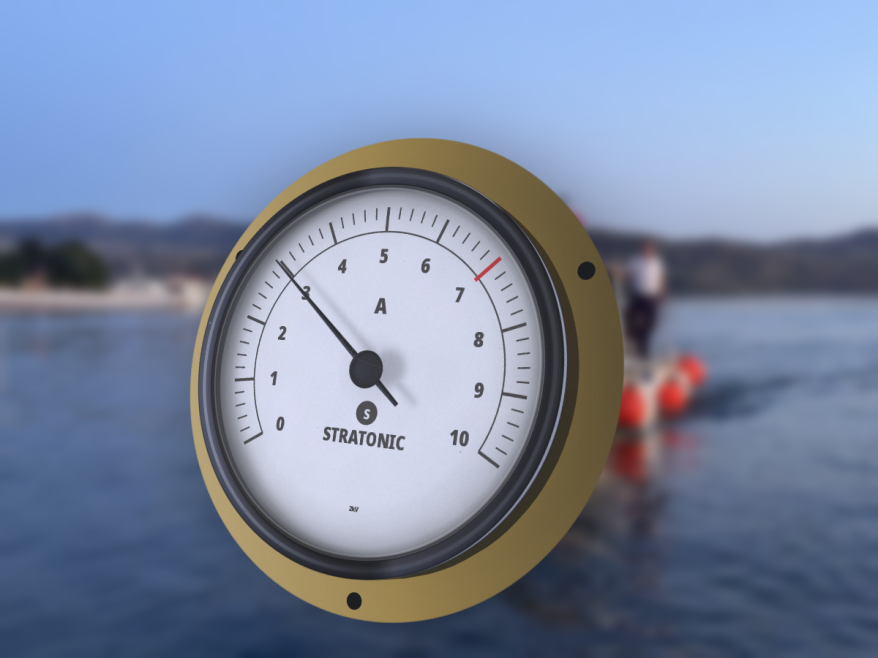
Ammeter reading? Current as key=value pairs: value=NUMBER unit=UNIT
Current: value=3 unit=A
